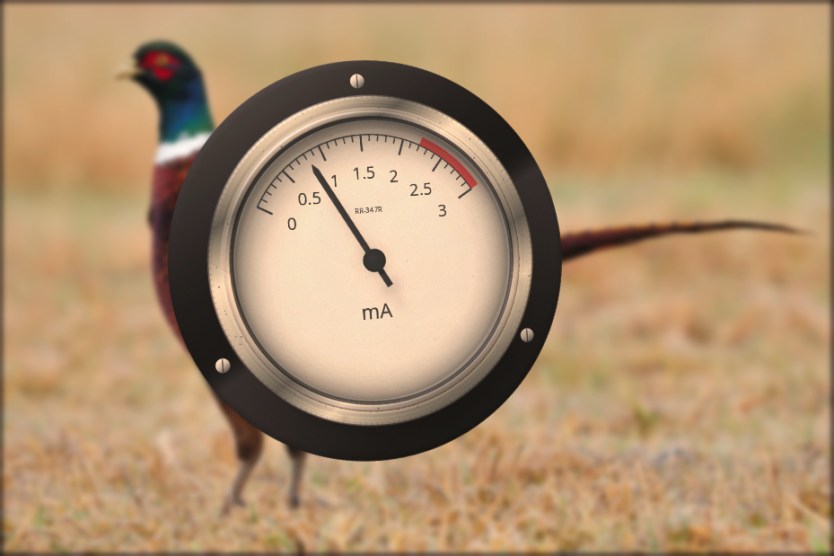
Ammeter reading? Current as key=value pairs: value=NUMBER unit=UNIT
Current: value=0.8 unit=mA
